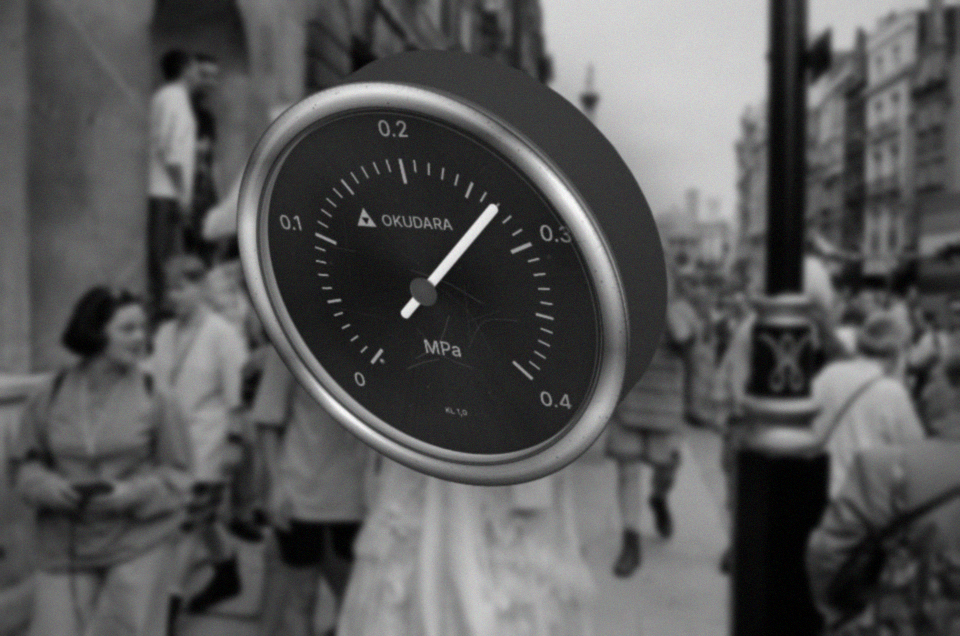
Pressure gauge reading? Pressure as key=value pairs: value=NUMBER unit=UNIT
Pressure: value=0.27 unit=MPa
